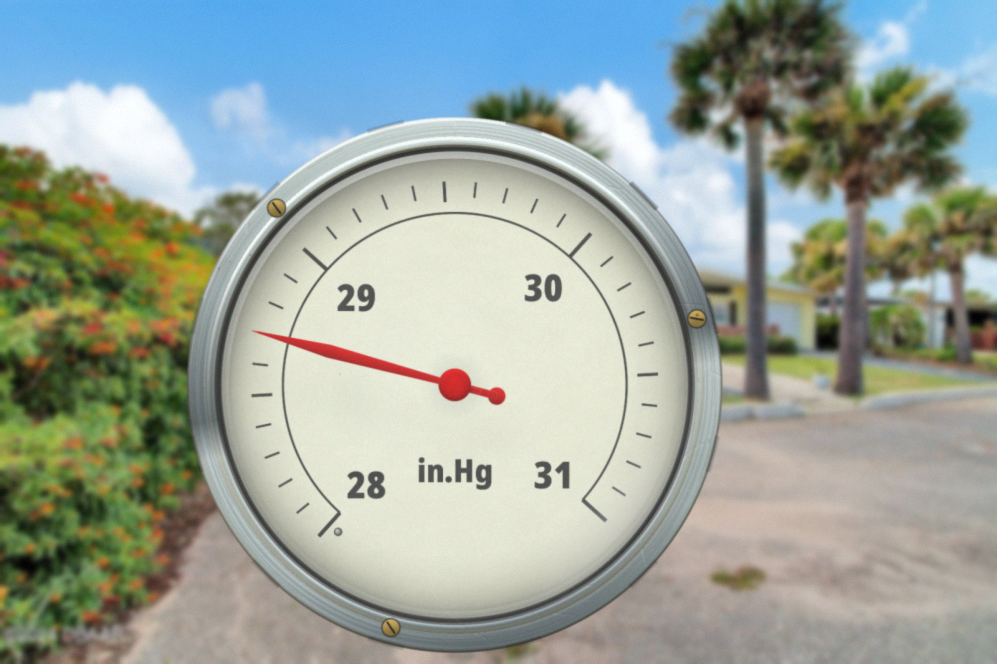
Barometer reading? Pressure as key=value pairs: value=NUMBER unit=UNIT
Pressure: value=28.7 unit=inHg
